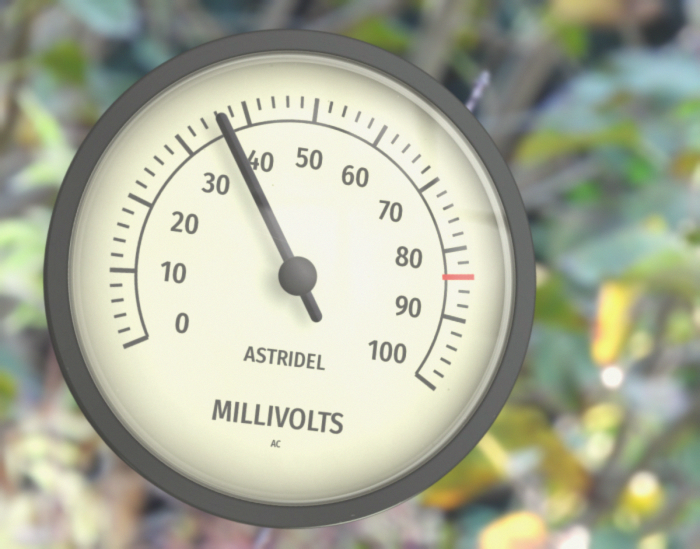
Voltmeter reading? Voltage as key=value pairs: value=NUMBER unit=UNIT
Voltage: value=36 unit=mV
